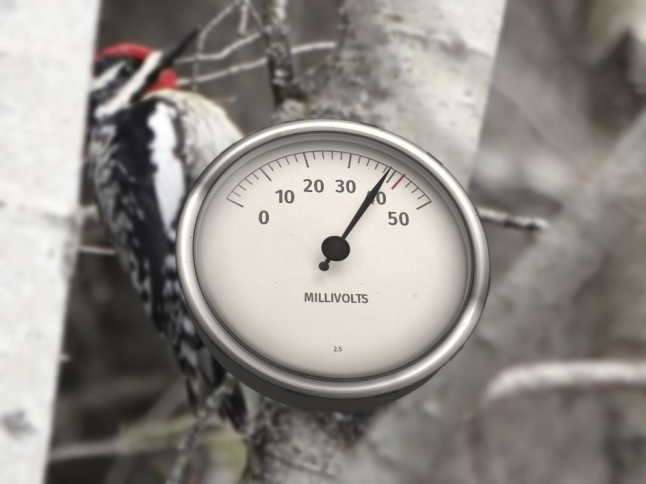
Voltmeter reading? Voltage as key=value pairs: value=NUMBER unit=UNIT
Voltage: value=39 unit=mV
